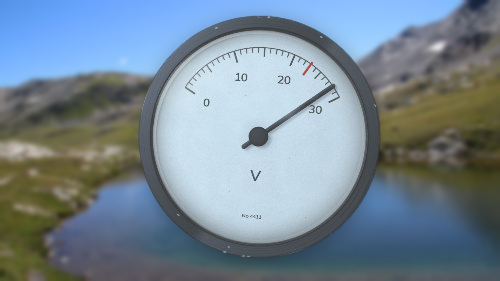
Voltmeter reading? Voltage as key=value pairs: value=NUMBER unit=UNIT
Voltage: value=28 unit=V
